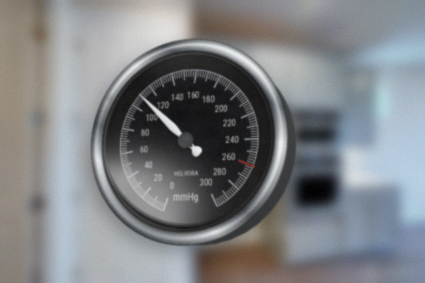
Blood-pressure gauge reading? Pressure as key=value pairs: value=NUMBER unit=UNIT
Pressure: value=110 unit=mmHg
